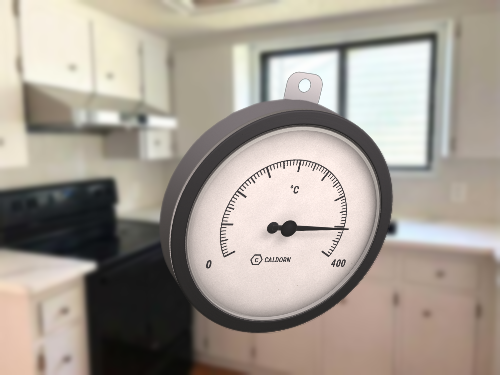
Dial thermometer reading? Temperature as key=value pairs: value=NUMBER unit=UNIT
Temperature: value=350 unit=°C
